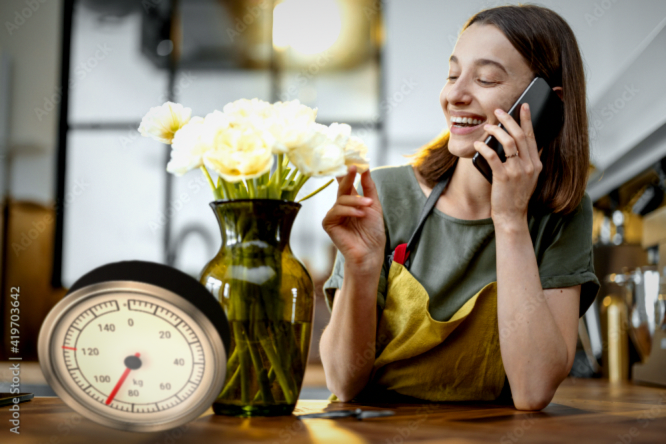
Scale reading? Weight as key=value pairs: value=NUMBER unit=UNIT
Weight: value=90 unit=kg
